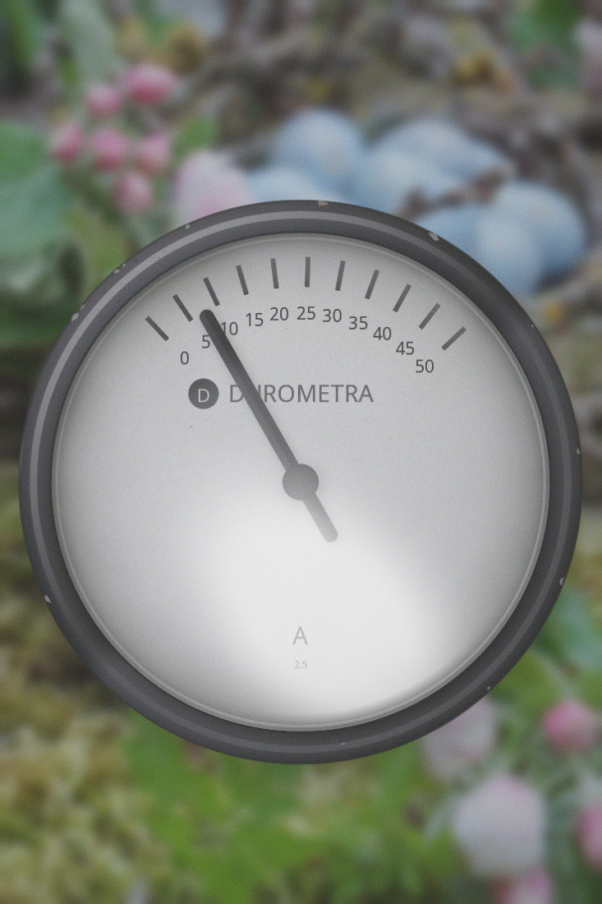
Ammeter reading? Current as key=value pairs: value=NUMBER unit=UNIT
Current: value=7.5 unit=A
